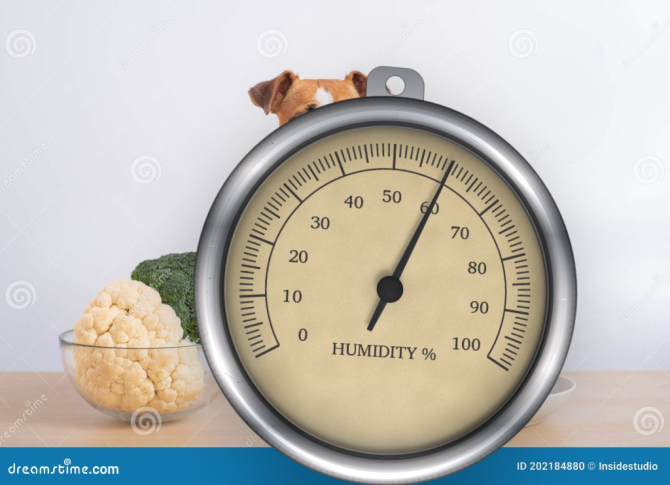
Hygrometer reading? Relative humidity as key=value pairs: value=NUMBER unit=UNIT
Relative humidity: value=60 unit=%
